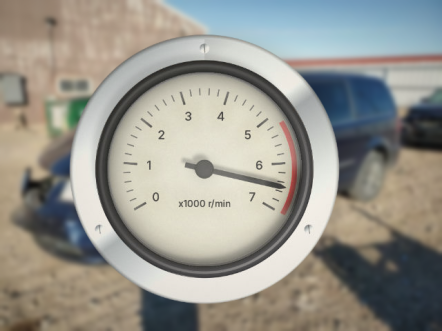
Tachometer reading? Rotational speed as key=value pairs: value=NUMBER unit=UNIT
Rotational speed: value=6500 unit=rpm
